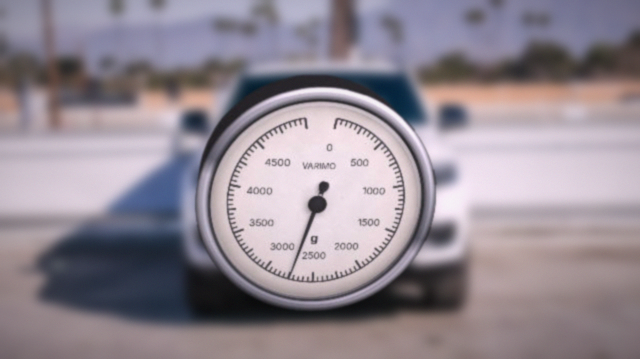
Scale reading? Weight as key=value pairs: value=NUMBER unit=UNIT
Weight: value=2750 unit=g
